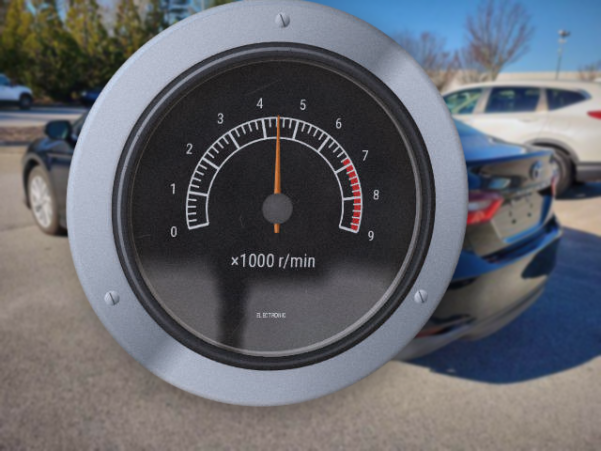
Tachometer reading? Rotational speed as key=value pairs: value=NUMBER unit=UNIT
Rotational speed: value=4400 unit=rpm
